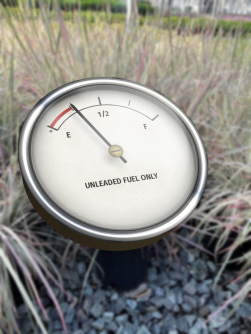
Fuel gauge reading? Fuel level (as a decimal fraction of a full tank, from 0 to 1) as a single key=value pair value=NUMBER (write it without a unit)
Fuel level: value=0.25
